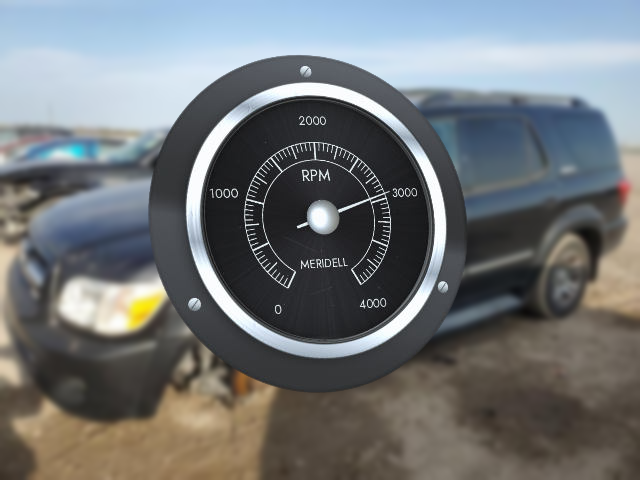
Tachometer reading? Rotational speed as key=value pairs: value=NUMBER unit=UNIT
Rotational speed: value=2950 unit=rpm
